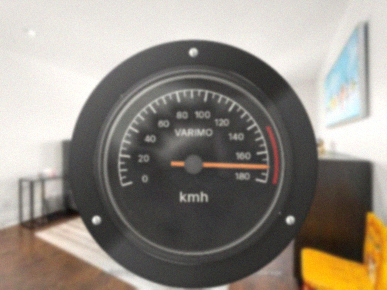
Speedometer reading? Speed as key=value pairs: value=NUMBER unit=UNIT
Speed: value=170 unit=km/h
